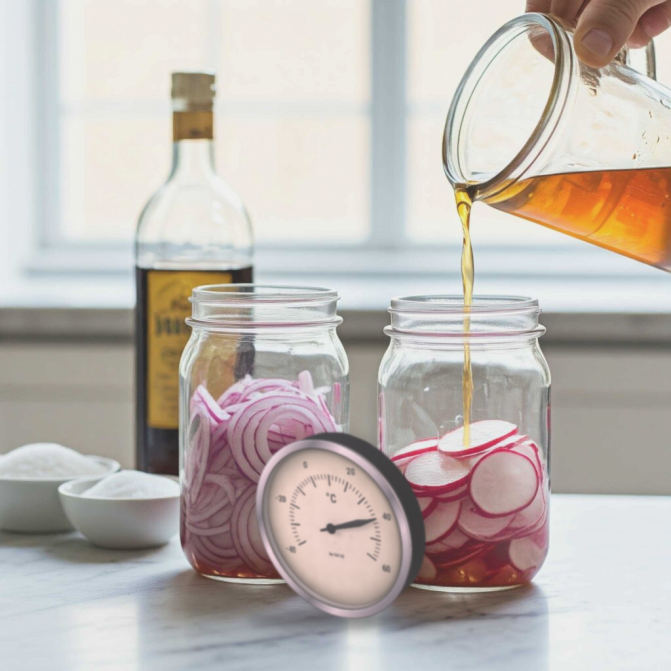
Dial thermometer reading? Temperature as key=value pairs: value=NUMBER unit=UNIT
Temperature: value=40 unit=°C
